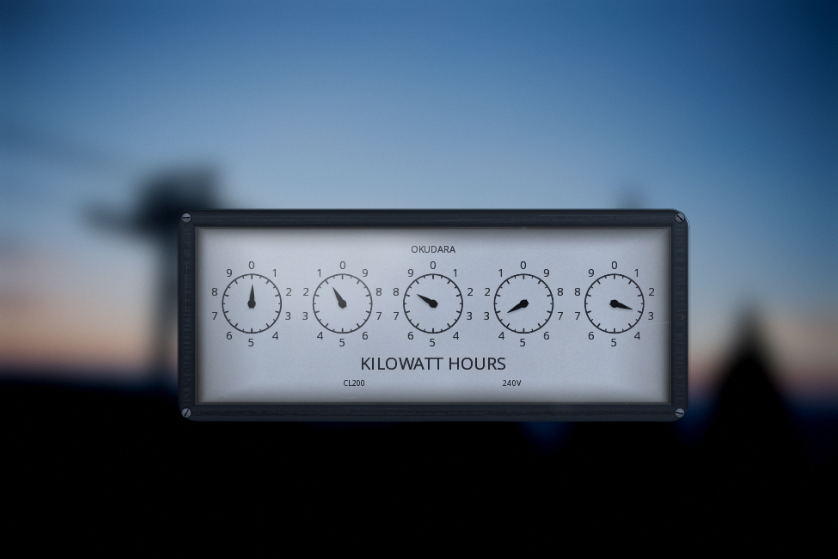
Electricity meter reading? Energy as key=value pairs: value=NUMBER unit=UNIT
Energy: value=833 unit=kWh
